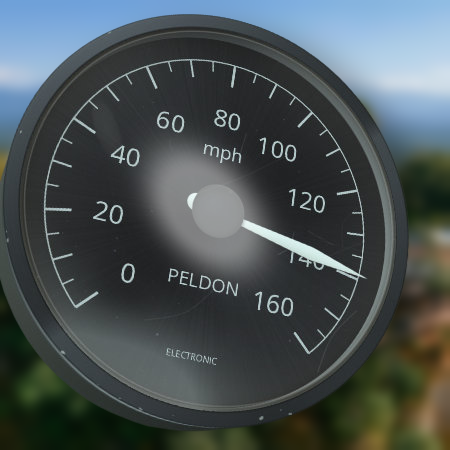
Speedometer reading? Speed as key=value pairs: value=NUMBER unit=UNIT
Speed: value=140 unit=mph
